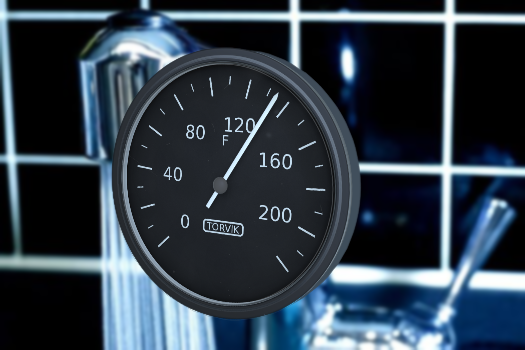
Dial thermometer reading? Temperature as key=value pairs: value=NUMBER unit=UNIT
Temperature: value=135 unit=°F
